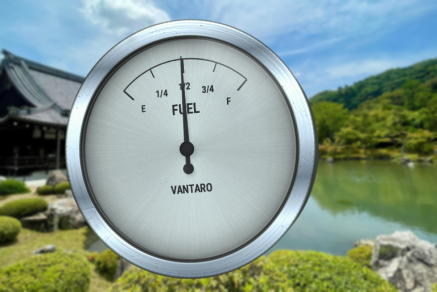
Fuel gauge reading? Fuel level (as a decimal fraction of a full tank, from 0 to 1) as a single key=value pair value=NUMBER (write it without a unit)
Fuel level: value=0.5
